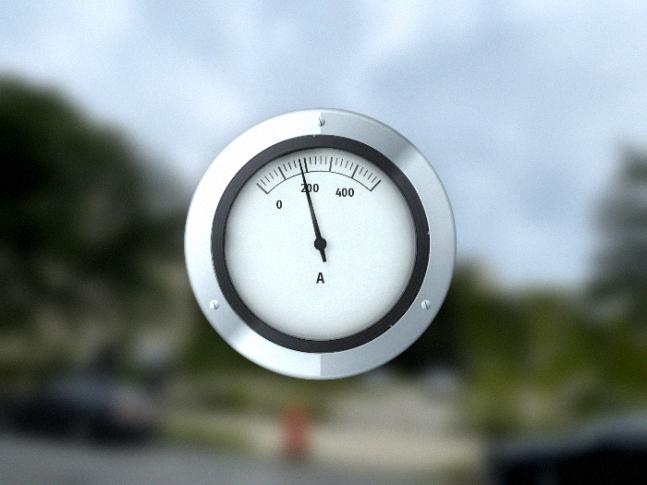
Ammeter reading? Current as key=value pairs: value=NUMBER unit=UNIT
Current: value=180 unit=A
